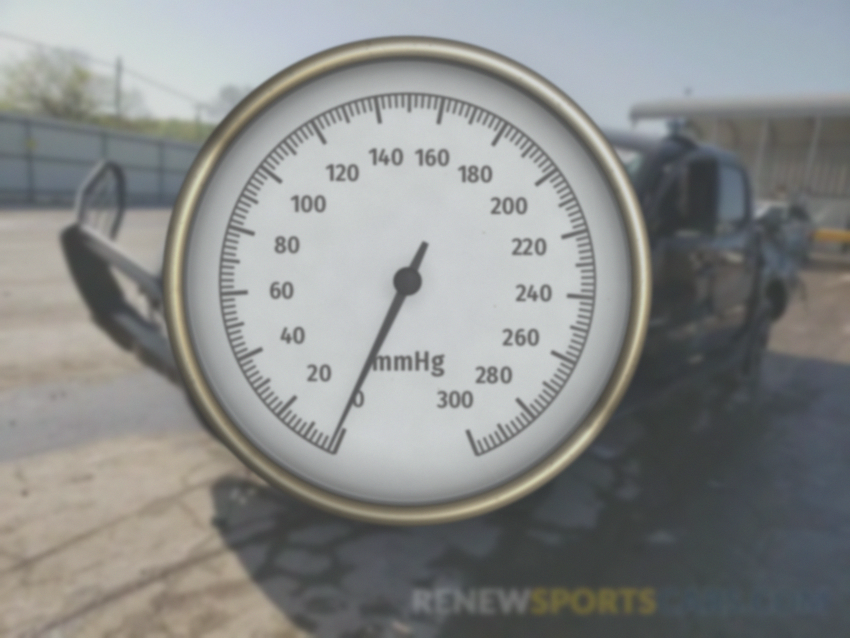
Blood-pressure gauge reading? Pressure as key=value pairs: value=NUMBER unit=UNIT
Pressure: value=2 unit=mmHg
